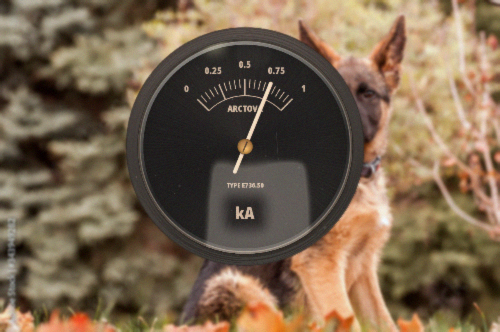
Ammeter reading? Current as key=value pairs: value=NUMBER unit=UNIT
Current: value=0.75 unit=kA
